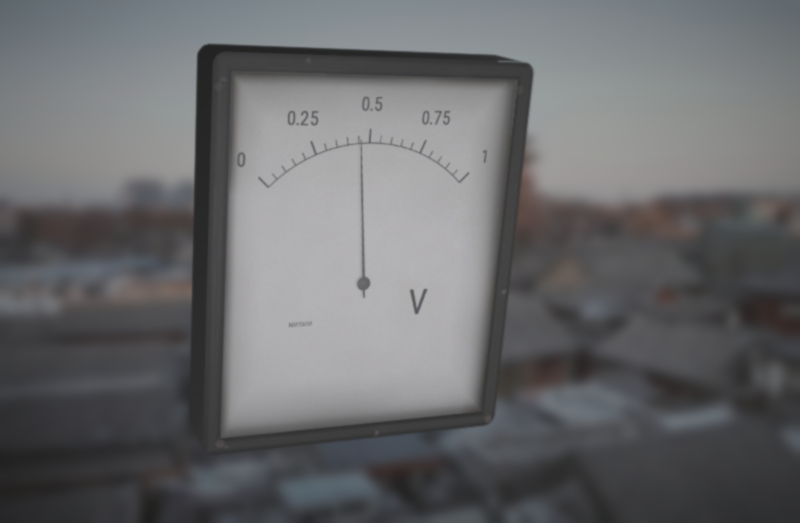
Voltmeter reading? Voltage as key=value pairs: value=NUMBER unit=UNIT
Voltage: value=0.45 unit=V
